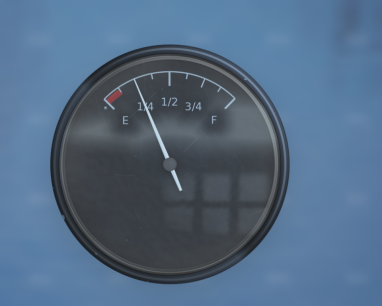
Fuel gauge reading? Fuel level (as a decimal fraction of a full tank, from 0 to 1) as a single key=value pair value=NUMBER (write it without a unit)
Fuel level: value=0.25
